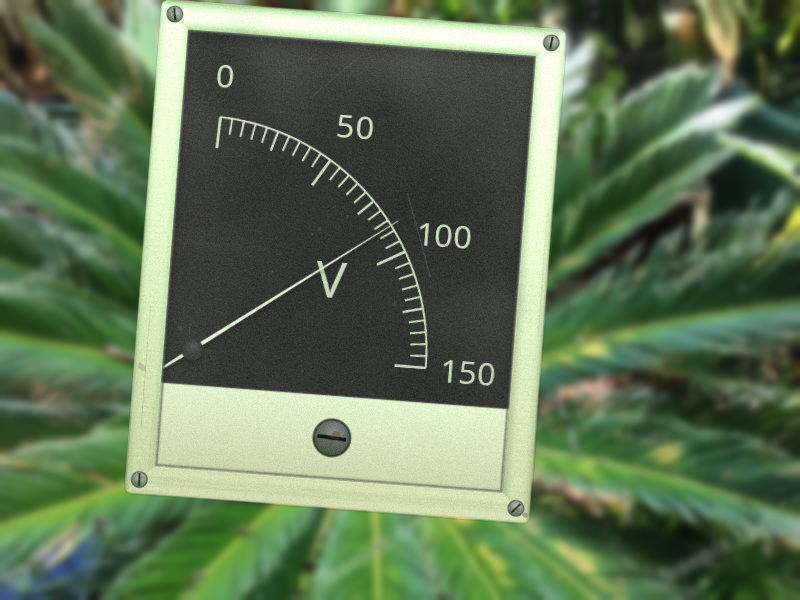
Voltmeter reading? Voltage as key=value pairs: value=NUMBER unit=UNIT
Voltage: value=87.5 unit=V
